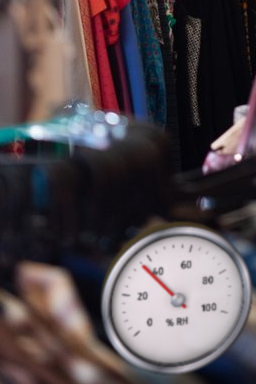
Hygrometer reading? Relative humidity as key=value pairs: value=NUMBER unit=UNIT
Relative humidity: value=36 unit=%
